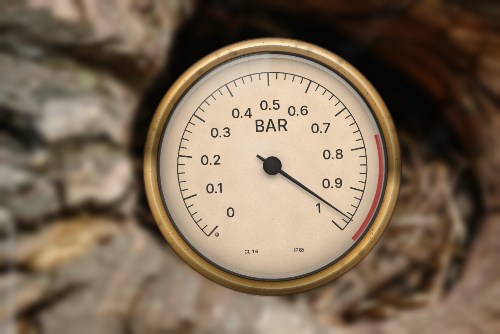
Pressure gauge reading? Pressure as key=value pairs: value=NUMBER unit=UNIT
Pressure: value=0.97 unit=bar
